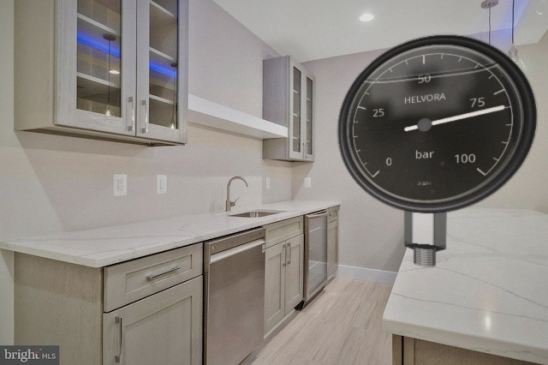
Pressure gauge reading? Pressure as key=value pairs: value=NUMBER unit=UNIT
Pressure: value=80 unit=bar
